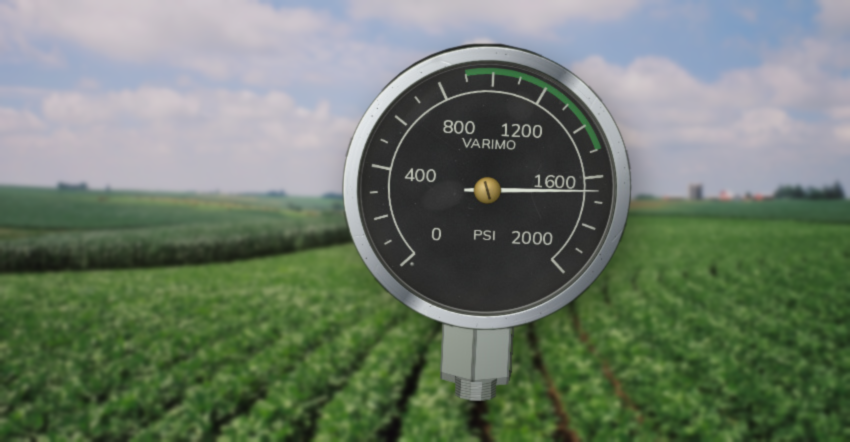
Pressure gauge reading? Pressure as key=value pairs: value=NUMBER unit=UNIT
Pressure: value=1650 unit=psi
